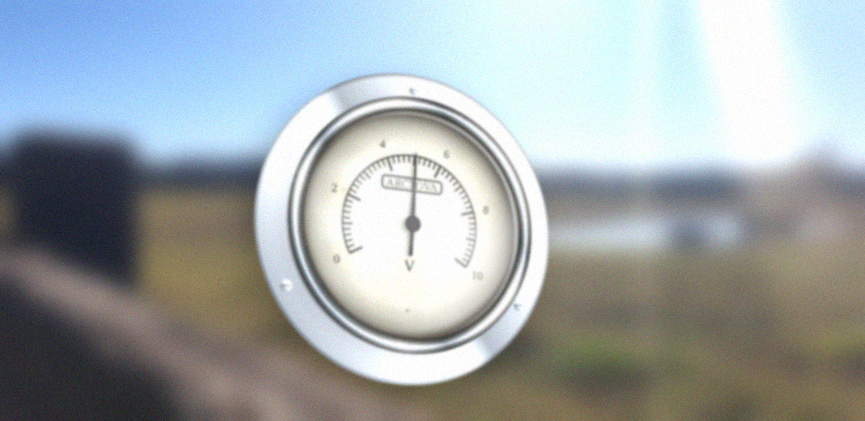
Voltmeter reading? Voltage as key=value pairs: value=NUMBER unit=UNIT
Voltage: value=5 unit=V
